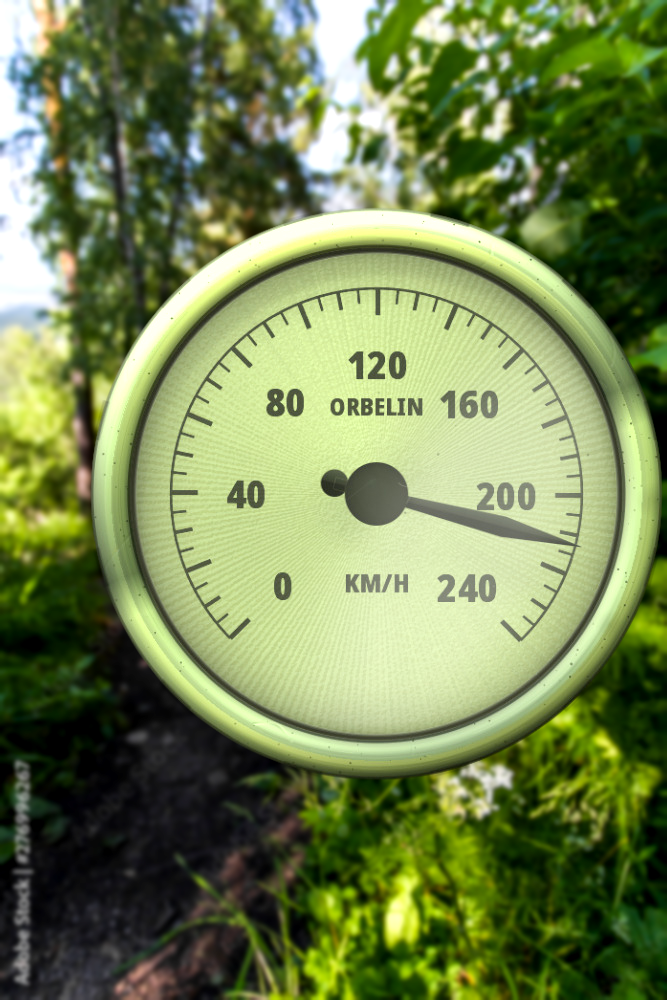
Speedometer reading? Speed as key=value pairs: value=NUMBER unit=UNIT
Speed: value=212.5 unit=km/h
